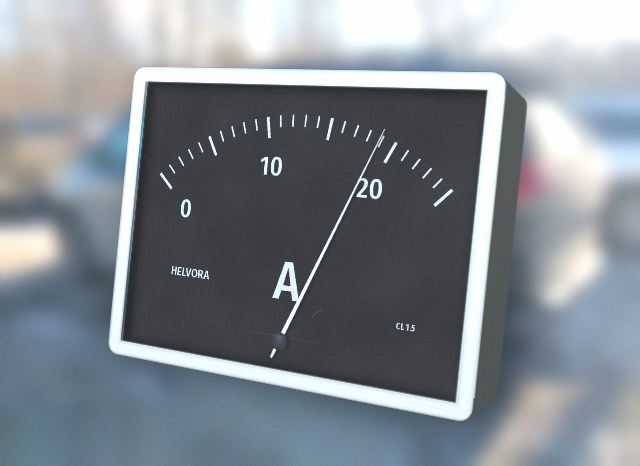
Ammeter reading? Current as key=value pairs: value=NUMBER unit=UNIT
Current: value=19 unit=A
